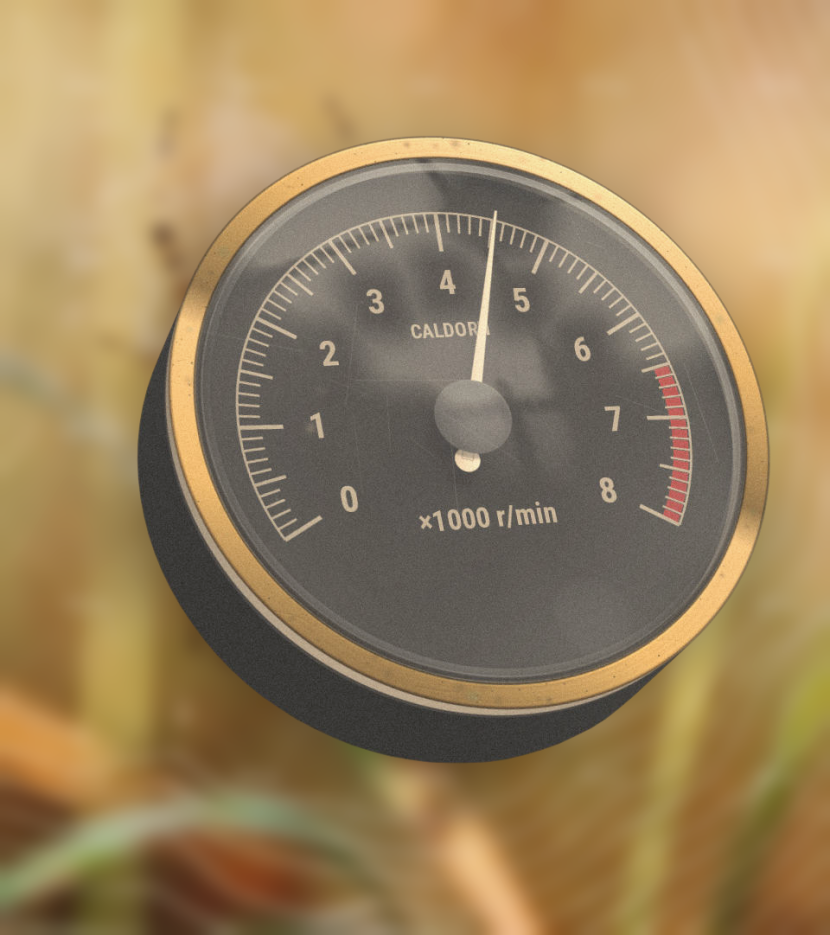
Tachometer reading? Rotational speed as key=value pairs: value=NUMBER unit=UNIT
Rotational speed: value=4500 unit=rpm
